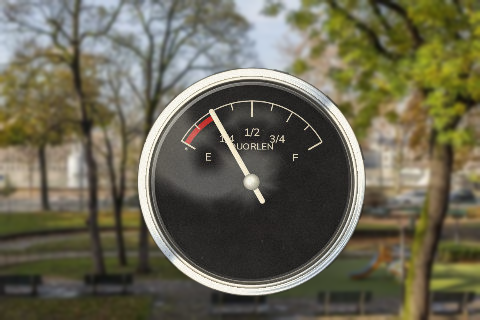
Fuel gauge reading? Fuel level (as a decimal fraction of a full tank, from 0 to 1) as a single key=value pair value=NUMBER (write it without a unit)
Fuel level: value=0.25
